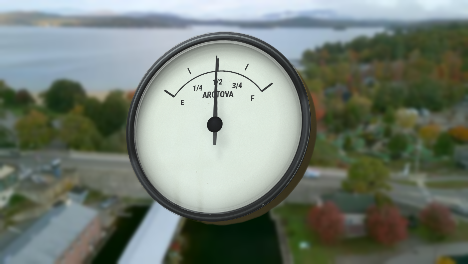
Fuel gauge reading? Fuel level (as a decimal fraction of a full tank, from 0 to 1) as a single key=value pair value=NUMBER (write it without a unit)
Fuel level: value=0.5
